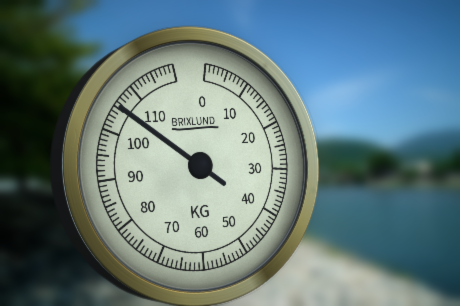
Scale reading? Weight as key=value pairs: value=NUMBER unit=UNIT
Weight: value=105 unit=kg
